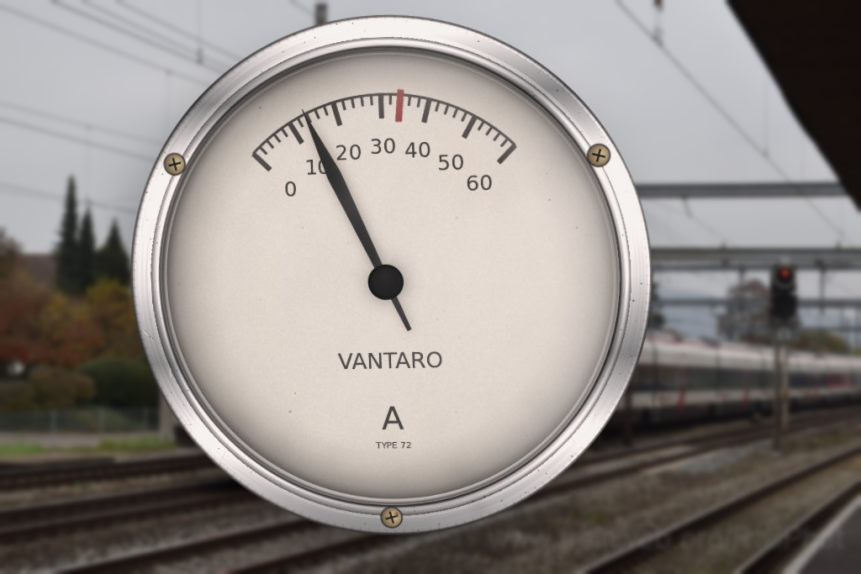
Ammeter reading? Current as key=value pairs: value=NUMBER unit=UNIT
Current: value=14 unit=A
